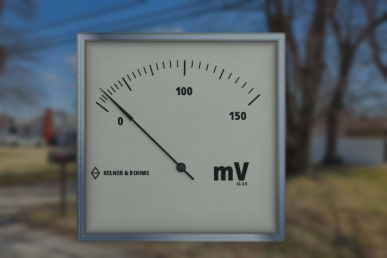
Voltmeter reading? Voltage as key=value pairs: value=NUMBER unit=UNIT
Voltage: value=25 unit=mV
